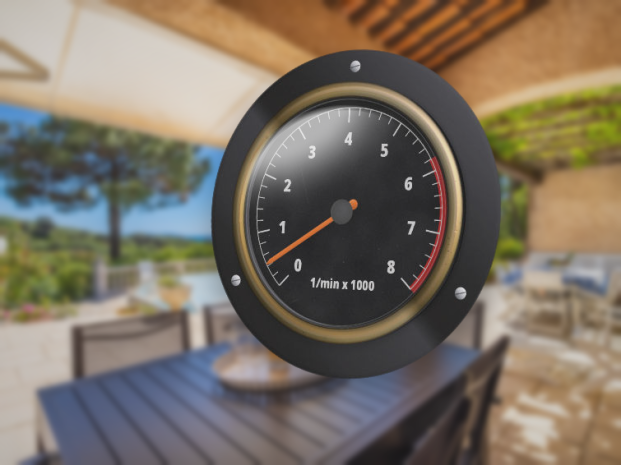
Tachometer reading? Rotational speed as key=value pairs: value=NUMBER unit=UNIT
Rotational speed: value=400 unit=rpm
